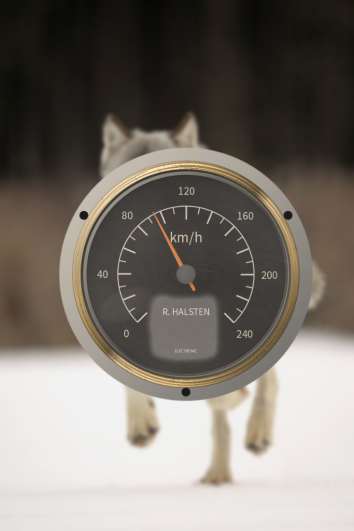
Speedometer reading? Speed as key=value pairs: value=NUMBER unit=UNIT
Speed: value=95 unit=km/h
